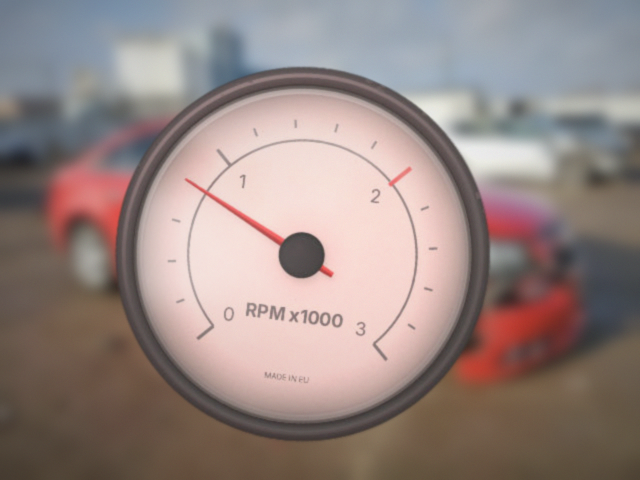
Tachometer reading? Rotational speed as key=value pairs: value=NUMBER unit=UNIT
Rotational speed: value=800 unit=rpm
